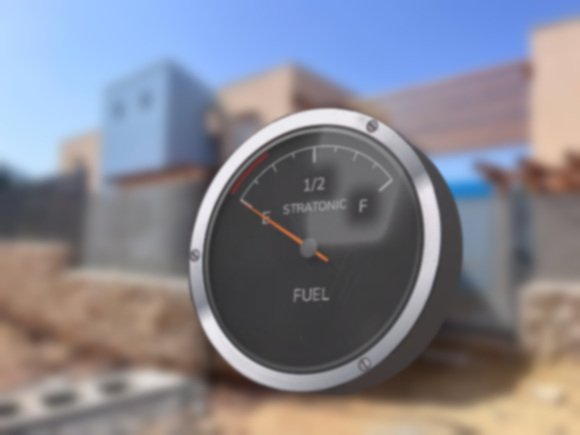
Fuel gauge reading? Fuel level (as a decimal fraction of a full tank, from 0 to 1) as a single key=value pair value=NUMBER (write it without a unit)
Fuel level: value=0
